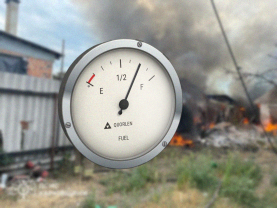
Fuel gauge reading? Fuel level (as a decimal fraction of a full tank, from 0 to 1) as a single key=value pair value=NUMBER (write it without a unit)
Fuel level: value=0.75
